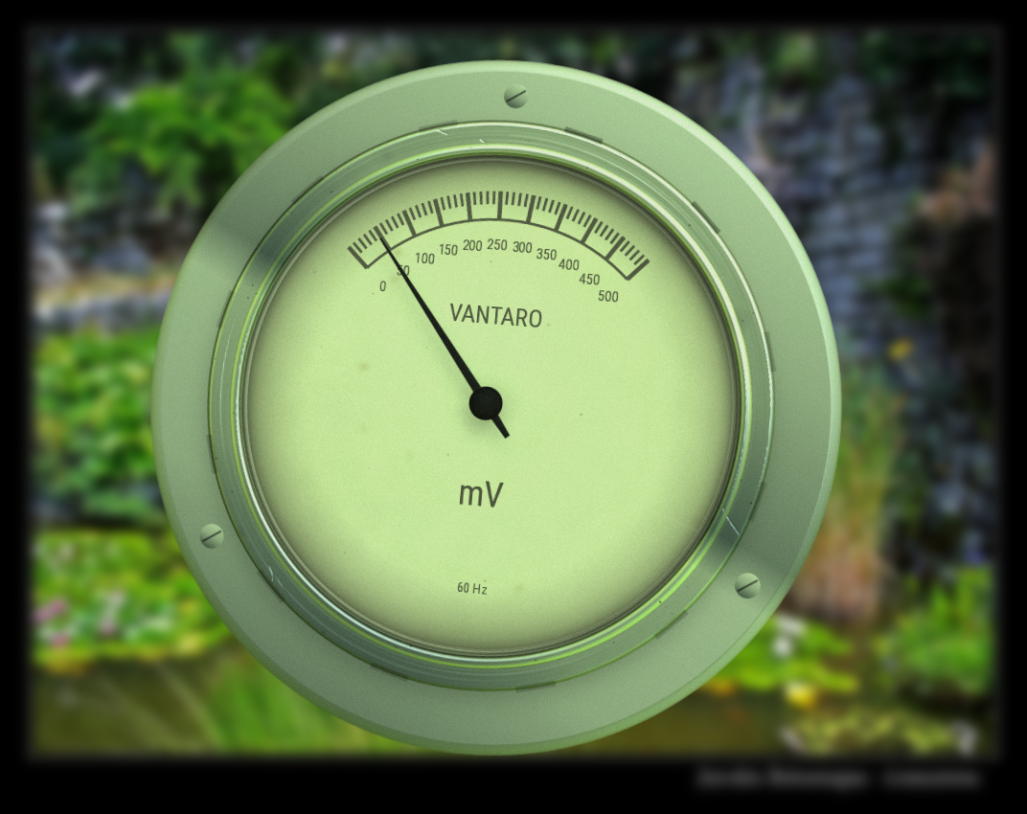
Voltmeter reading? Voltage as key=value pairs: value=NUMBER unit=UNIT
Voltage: value=50 unit=mV
